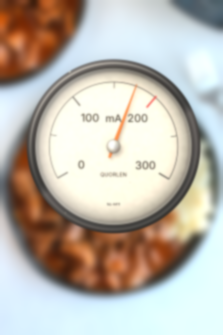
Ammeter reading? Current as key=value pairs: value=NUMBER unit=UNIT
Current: value=175 unit=mA
